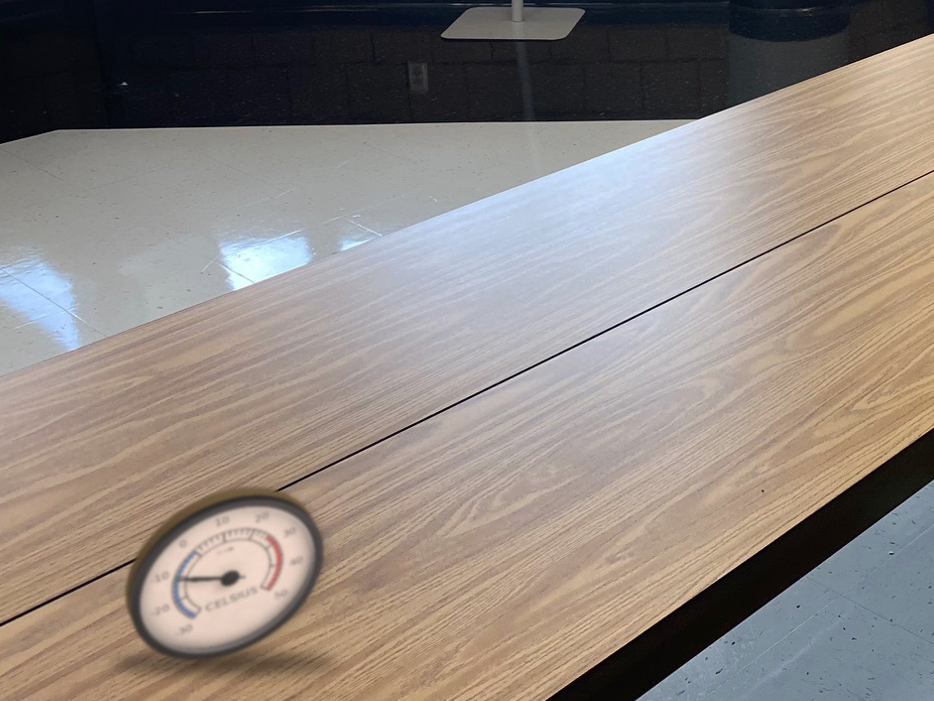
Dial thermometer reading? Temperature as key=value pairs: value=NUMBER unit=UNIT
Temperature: value=-10 unit=°C
